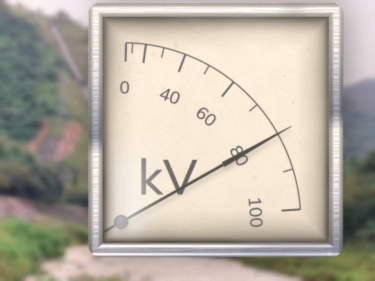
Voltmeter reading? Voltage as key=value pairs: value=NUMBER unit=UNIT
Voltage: value=80 unit=kV
